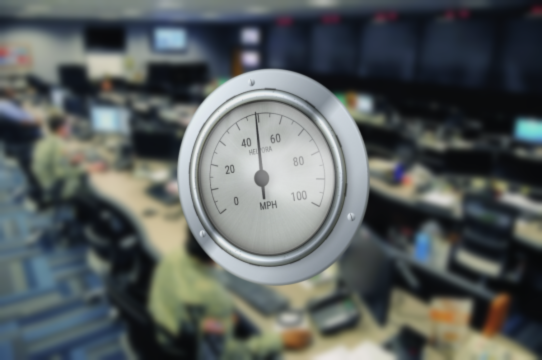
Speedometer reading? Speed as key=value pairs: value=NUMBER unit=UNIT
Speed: value=50 unit=mph
